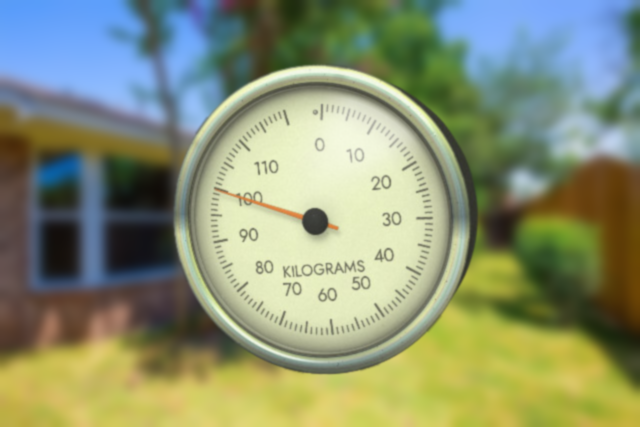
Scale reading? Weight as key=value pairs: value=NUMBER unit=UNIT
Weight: value=100 unit=kg
